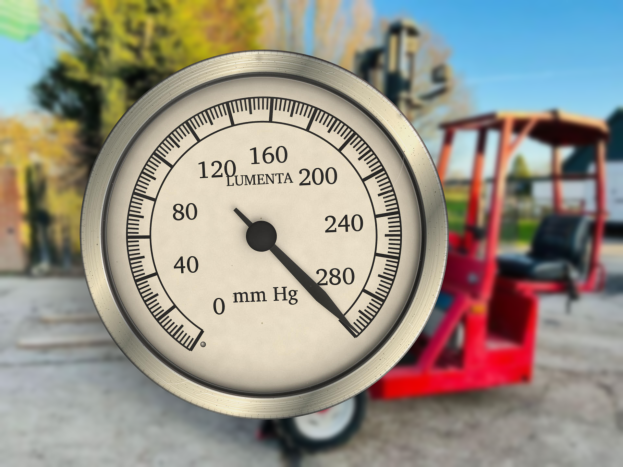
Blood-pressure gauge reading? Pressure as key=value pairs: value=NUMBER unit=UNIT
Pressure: value=298 unit=mmHg
